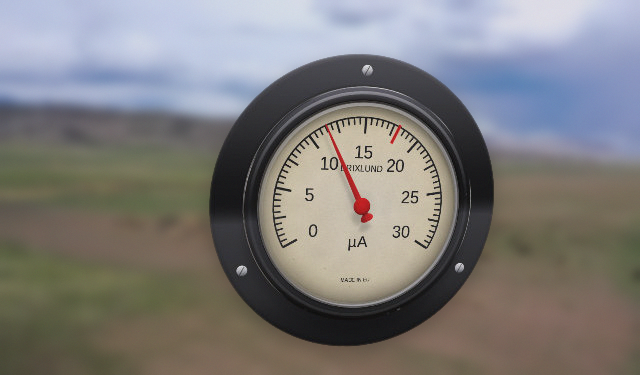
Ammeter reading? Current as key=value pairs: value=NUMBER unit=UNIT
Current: value=11.5 unit=µA
